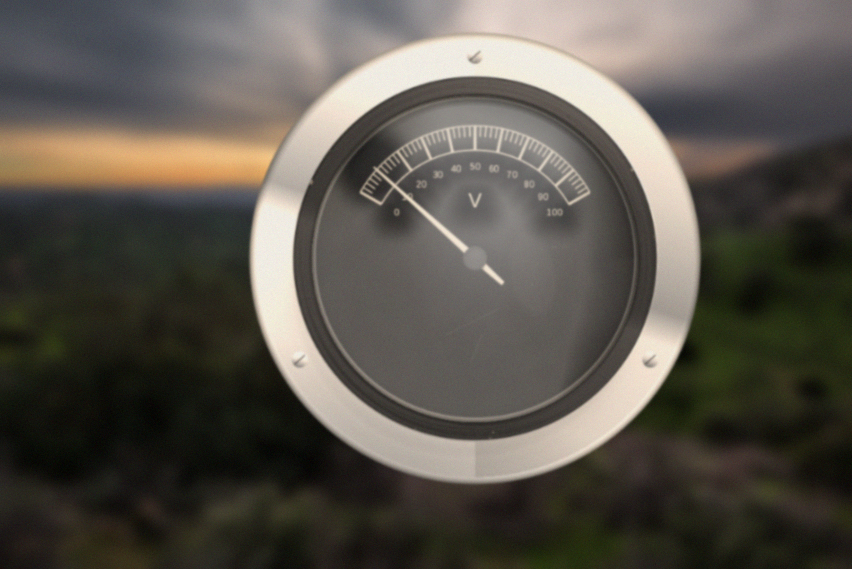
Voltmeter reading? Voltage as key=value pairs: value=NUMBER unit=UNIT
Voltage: value=10 unit=V
